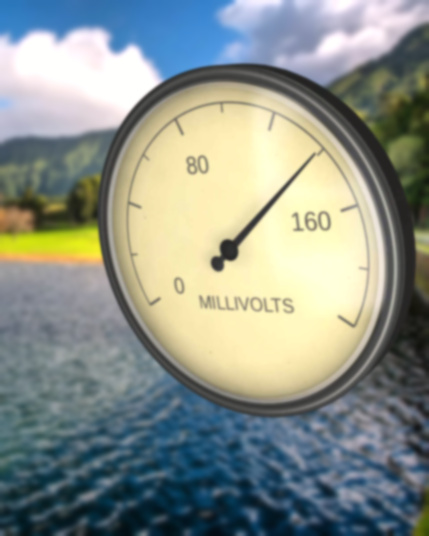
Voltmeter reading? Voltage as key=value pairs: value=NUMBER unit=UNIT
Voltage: value=140 unit=mV
